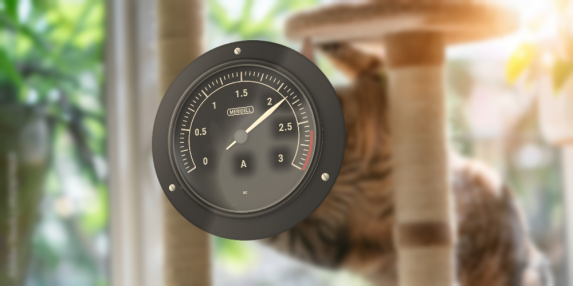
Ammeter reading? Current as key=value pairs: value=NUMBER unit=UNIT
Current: value=2.15 unit=A
